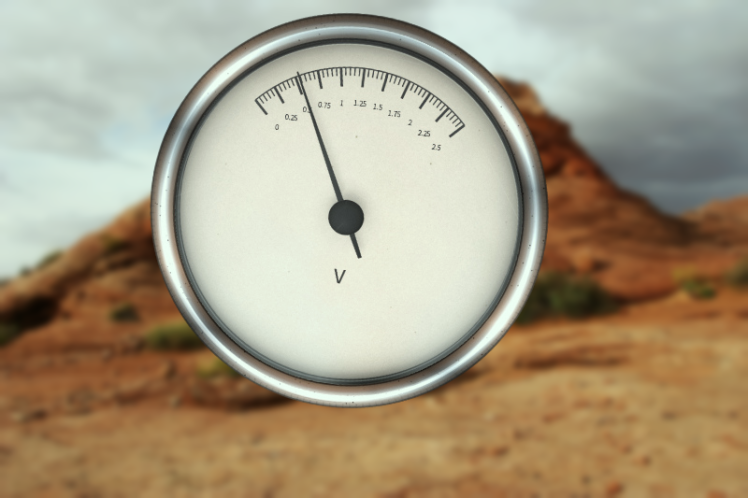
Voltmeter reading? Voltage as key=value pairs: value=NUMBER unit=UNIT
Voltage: value=0.55 unit=V
